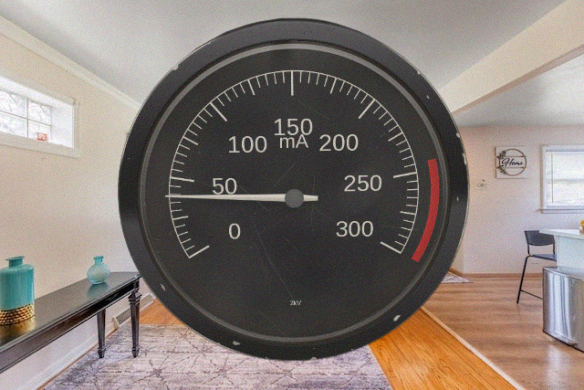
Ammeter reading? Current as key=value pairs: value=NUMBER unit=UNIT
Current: value=40 unit=mA
